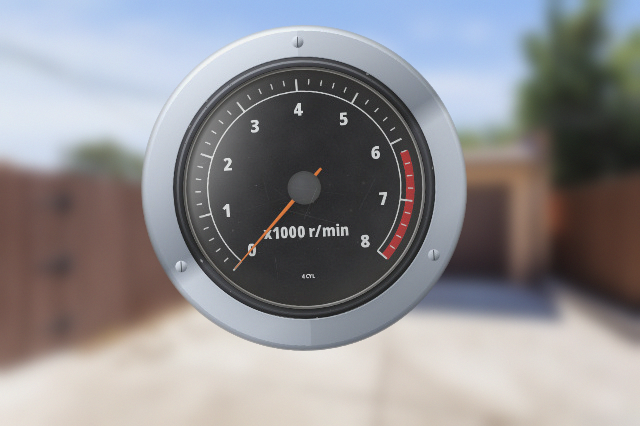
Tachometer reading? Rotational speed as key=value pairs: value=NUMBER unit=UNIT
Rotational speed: value=0 unit=rpm
